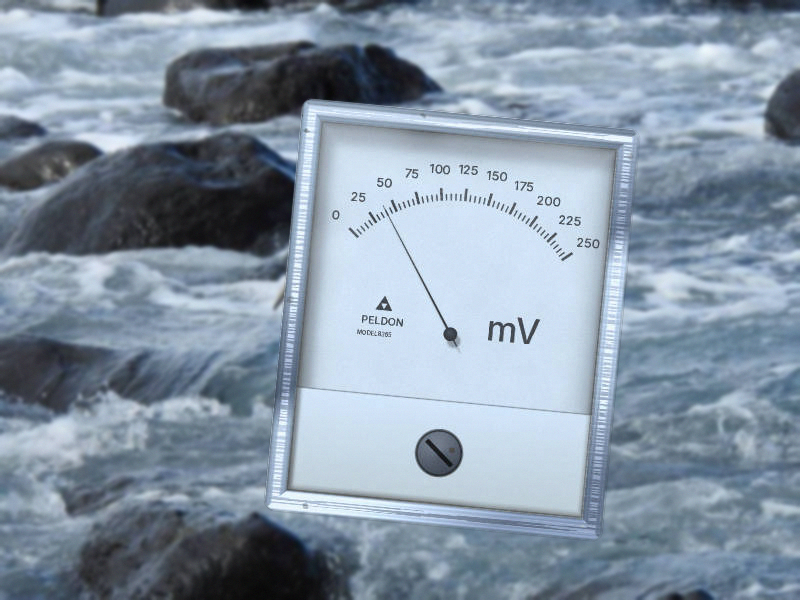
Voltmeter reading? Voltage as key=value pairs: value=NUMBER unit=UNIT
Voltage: value=40 unit=mV
